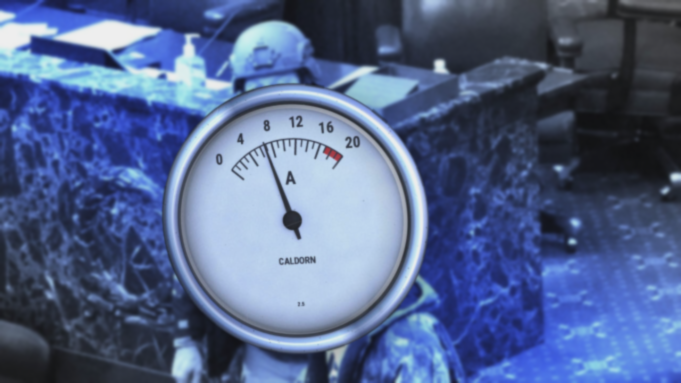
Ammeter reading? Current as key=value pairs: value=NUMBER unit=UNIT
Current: value=7 unit=A
